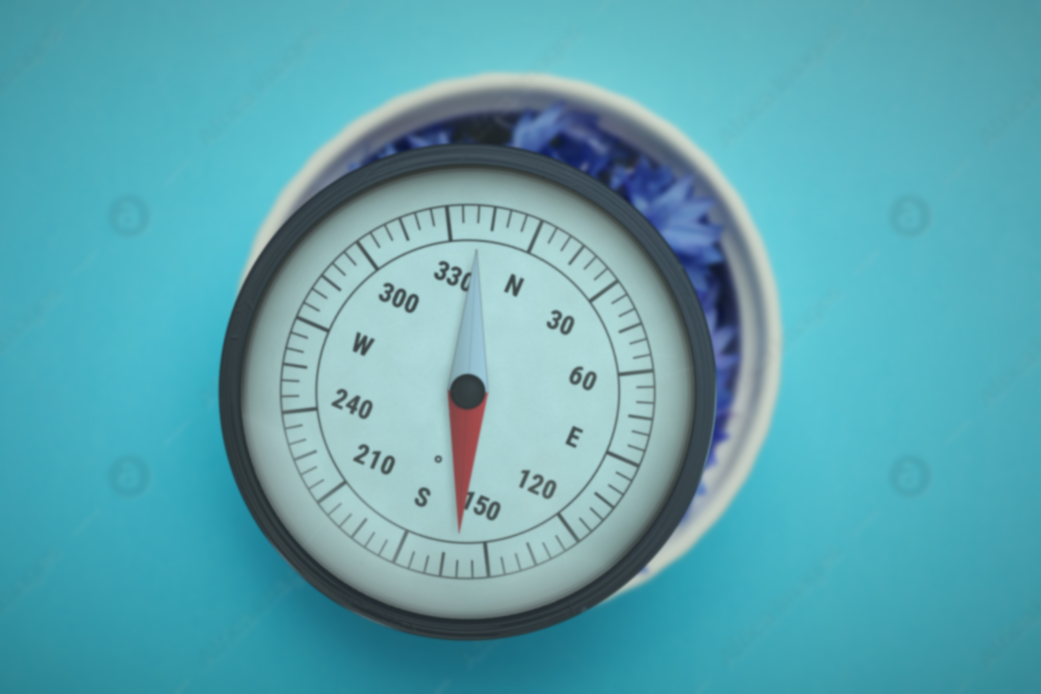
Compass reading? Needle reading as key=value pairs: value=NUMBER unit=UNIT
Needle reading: value=160 unit=°
